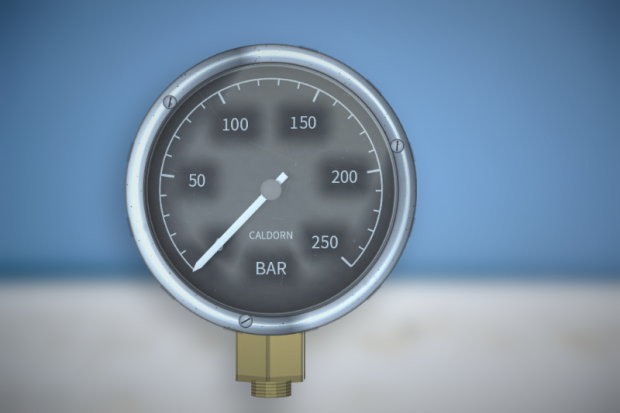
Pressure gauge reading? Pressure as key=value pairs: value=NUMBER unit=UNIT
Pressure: value=0 unit=bar
